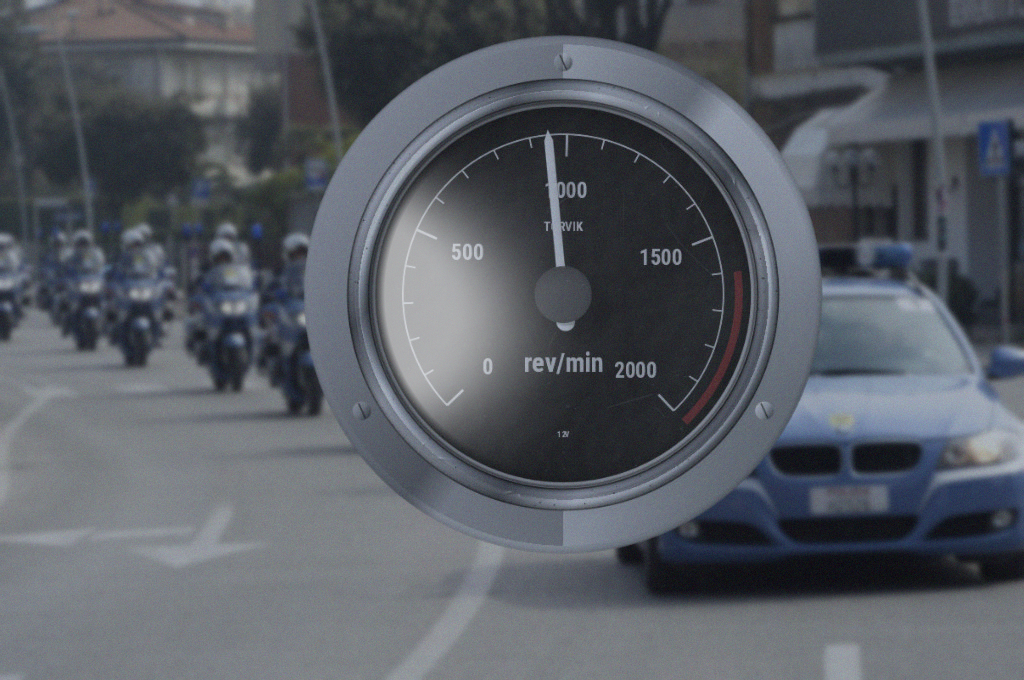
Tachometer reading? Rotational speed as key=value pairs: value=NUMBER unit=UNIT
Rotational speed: value=950 unit=rpm
